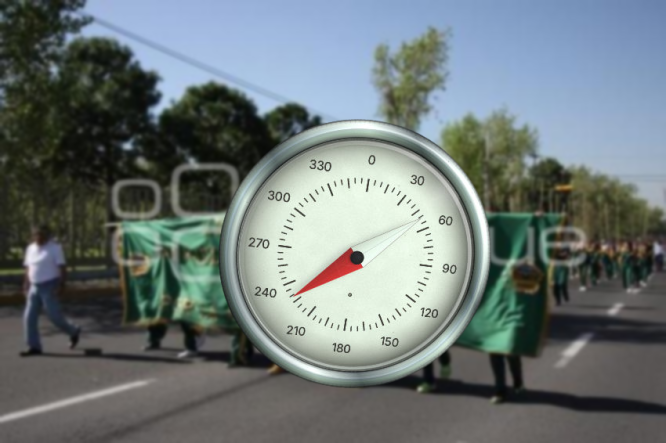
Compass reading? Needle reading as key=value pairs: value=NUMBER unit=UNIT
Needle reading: value=230 unit=°
